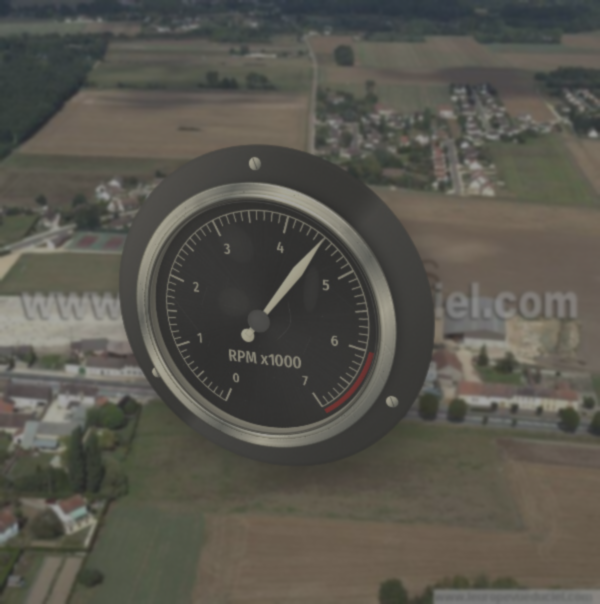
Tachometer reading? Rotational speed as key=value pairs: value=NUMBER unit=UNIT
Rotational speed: value=4500 unit=rpm
